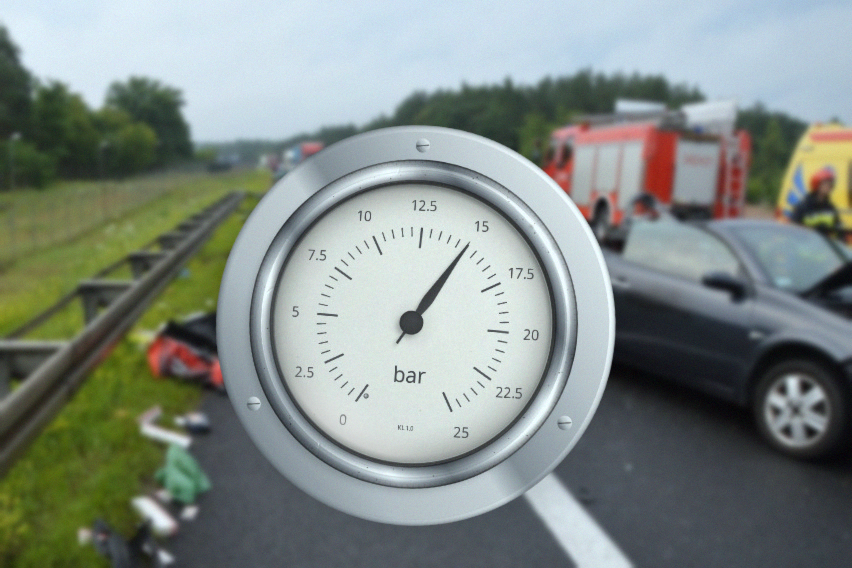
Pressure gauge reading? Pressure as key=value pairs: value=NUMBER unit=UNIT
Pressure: value=15 unit=bar
